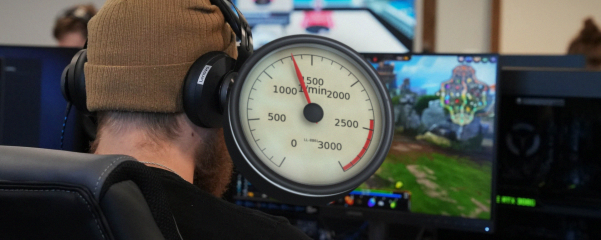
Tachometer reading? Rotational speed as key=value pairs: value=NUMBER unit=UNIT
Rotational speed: value=1300 unit=rpm
